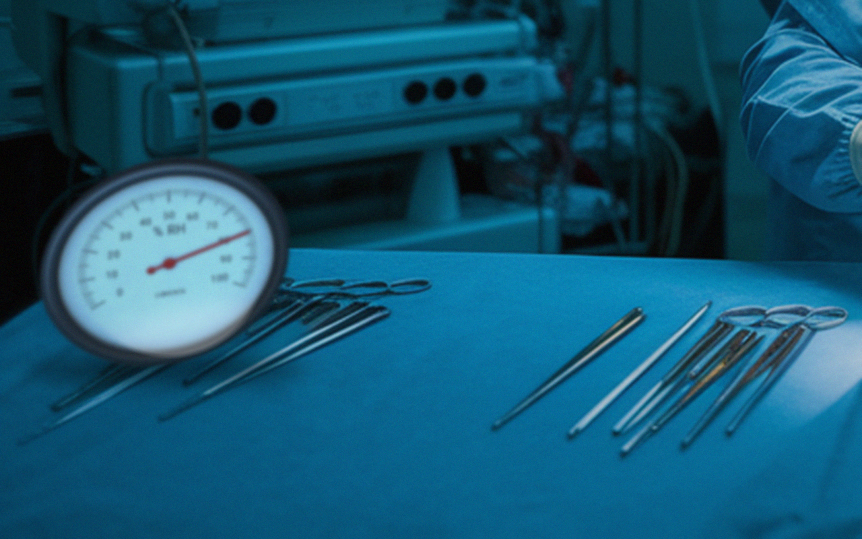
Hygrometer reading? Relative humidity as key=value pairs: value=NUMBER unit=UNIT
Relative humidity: value=80 unit=%
